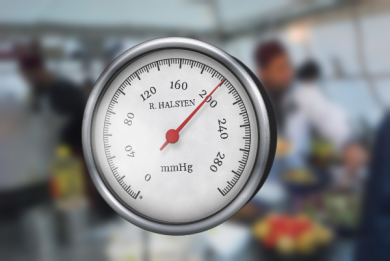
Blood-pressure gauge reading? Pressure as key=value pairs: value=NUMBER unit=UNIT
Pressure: value=200 unit=mmHg
